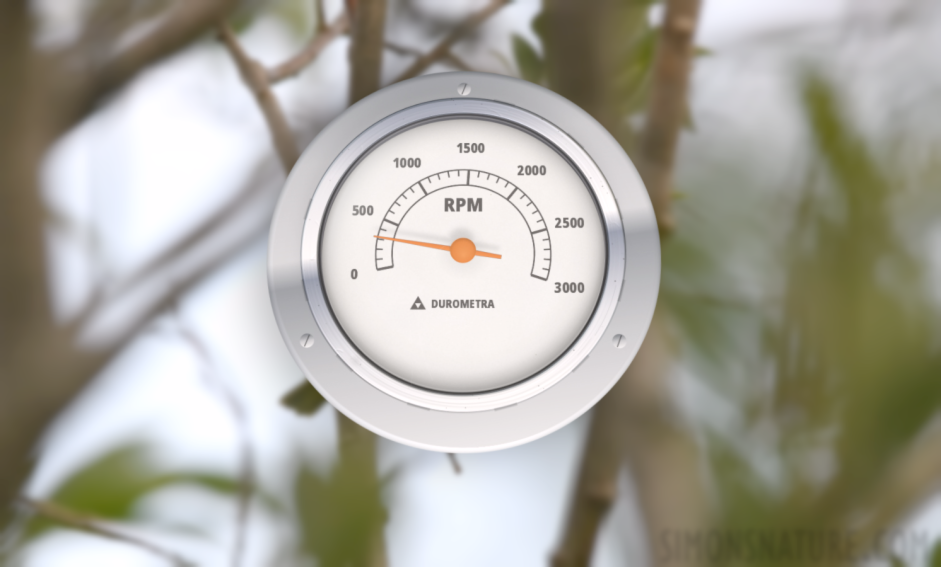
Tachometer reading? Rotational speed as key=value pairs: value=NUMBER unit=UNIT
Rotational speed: value=300 unit=rpm
